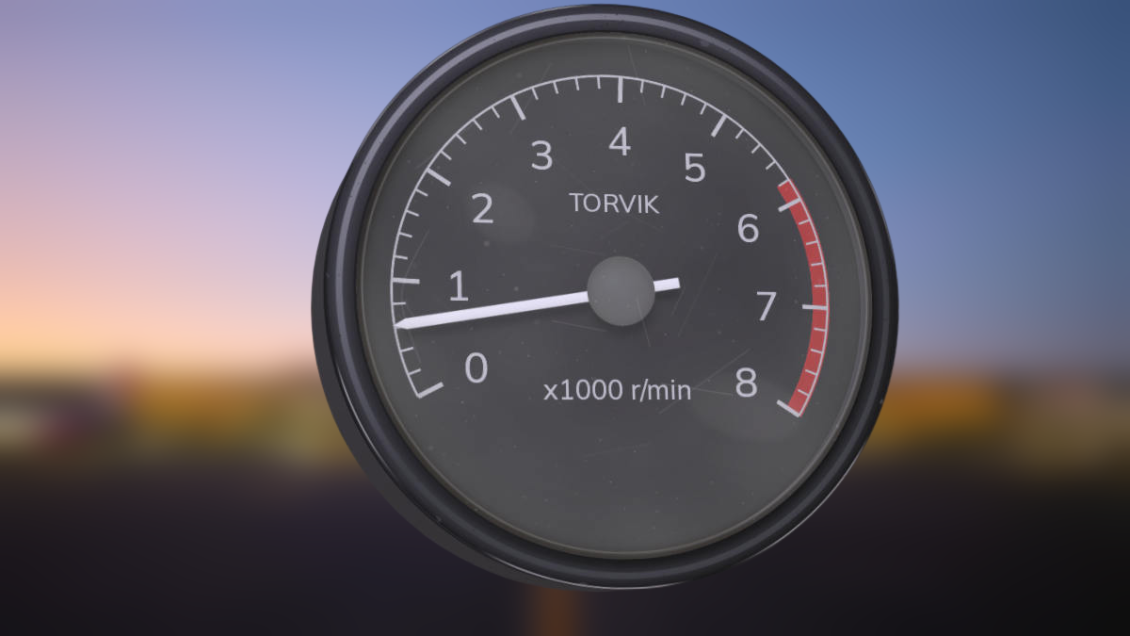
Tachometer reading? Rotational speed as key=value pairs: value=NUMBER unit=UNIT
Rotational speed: value=600 unit=rpm
